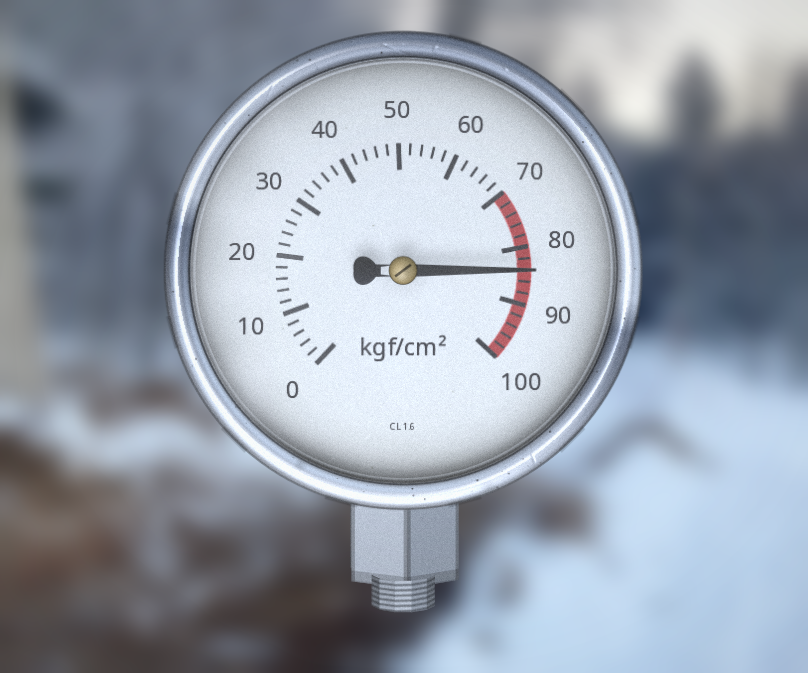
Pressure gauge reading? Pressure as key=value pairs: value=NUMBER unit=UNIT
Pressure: value=84 unit=kg/cm²
